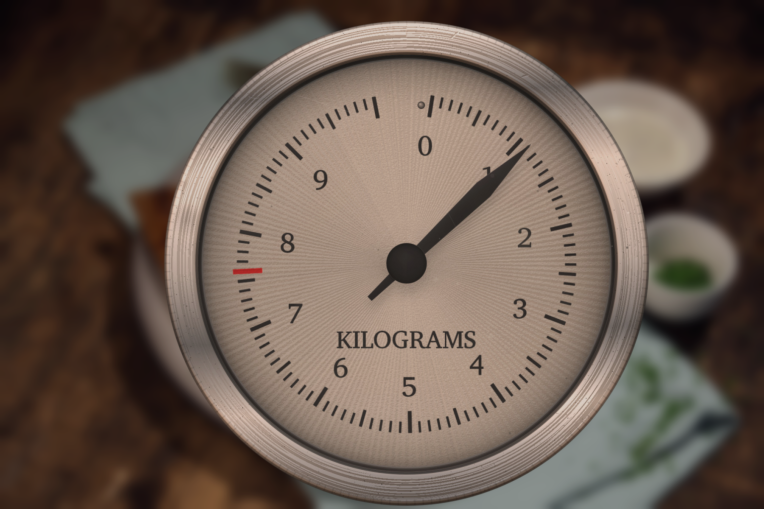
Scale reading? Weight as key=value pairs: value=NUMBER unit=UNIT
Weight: value=1.1 unit=kg
